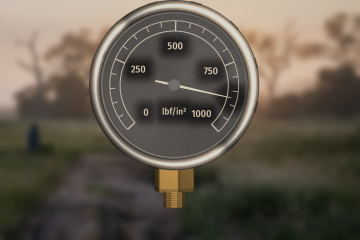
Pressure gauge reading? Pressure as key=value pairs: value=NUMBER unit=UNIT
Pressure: value=875 unit=psi
